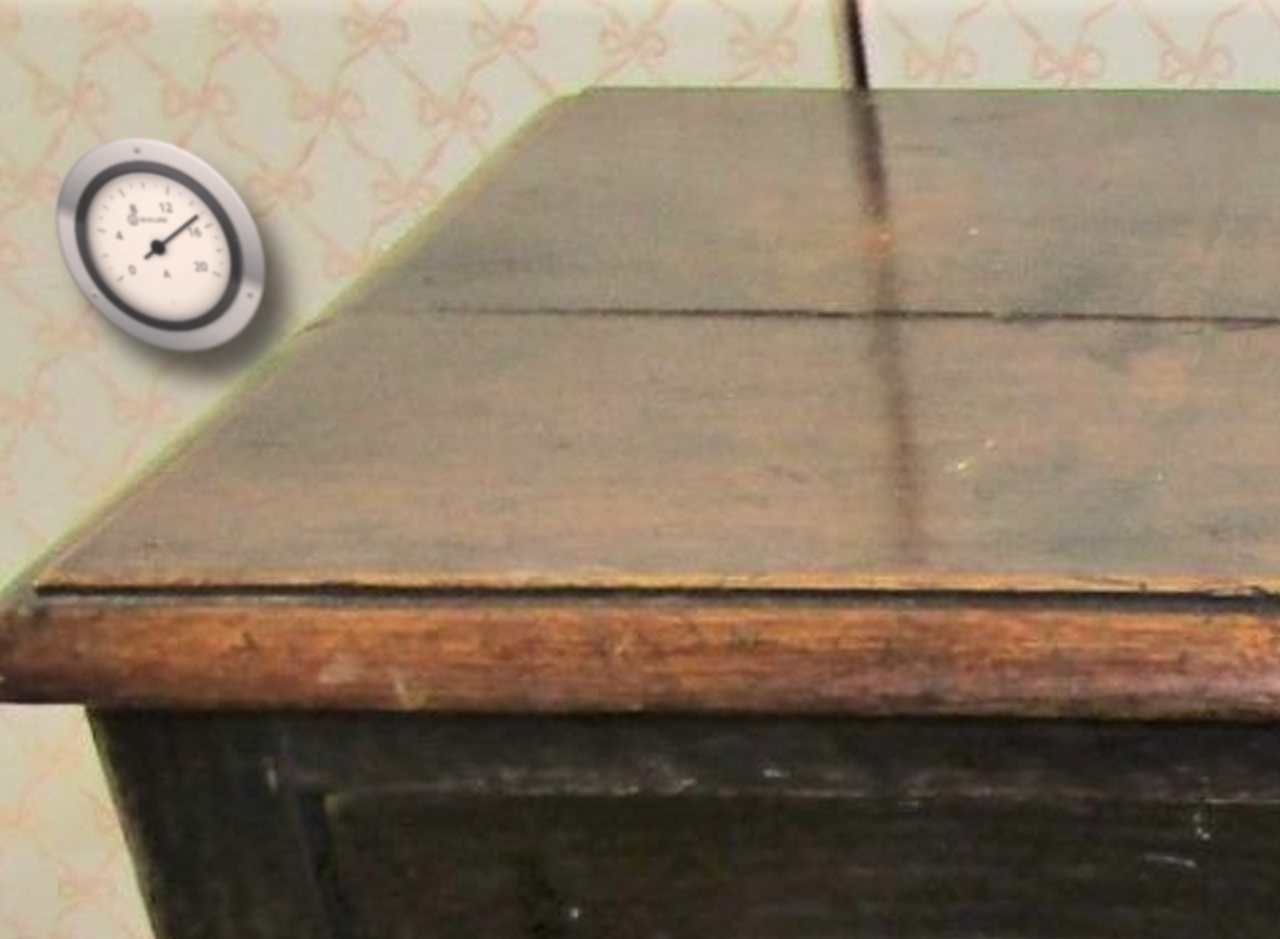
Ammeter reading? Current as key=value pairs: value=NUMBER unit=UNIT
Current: value=15 unit=A
